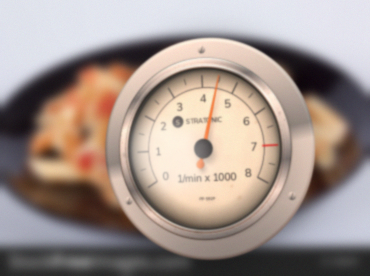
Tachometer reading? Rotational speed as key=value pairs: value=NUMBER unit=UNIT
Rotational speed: value=4500 unit=rpm
